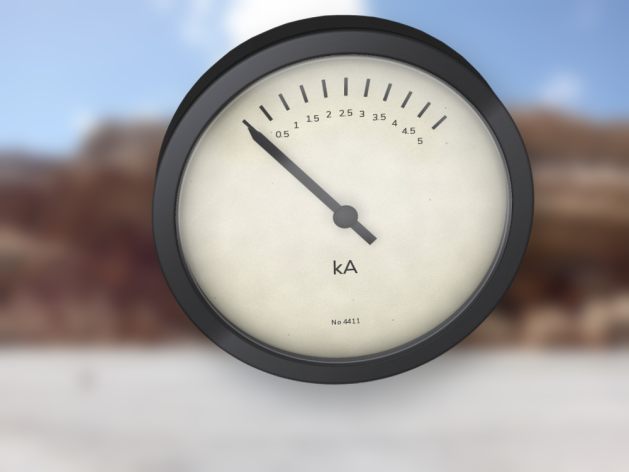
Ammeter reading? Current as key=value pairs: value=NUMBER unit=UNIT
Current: value=0 unit=kA
